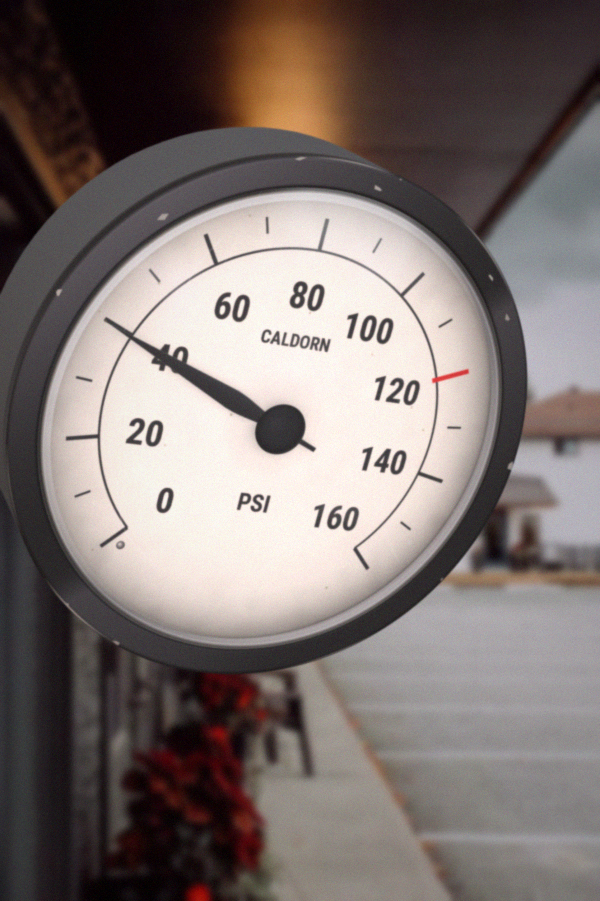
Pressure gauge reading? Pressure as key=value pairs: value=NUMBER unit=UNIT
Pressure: value=40 unit=psi
